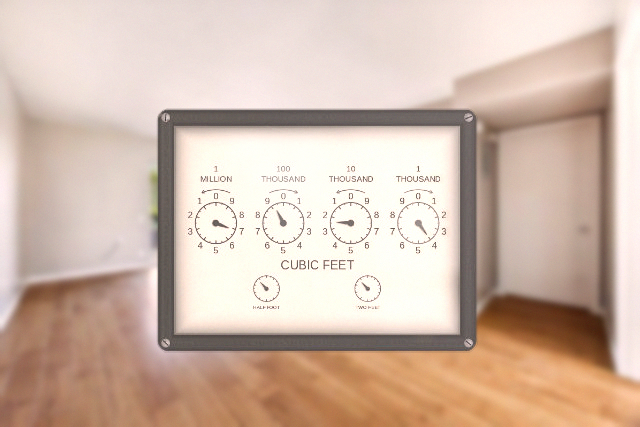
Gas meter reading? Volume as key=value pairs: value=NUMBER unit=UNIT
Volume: value=692400 unit=ft³
